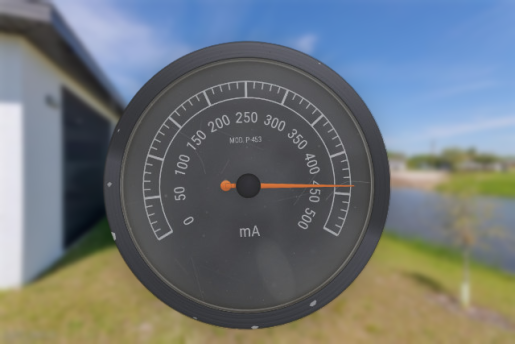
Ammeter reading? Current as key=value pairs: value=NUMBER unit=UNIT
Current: value=440 unit=mA
